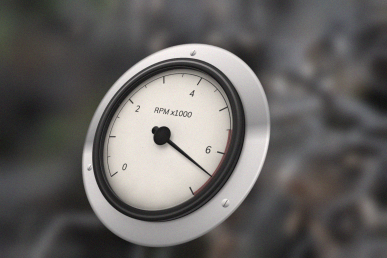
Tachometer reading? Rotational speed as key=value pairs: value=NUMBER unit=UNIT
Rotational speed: value=6500 unit=rpm
